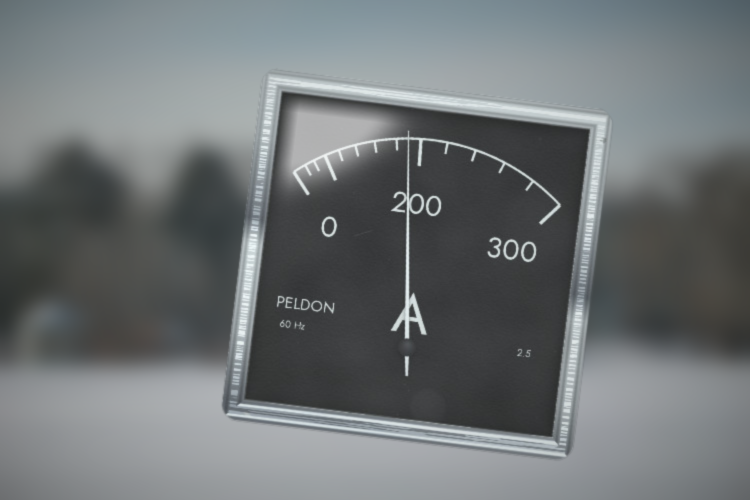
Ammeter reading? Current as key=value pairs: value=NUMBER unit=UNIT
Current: value=190 unit=A
